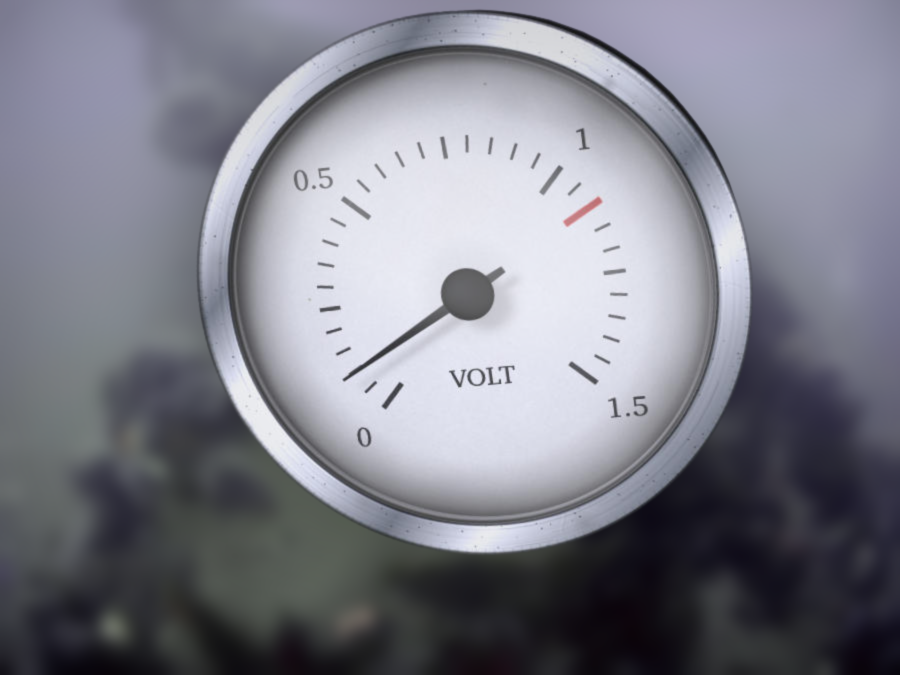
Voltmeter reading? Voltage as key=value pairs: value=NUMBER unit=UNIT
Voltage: value=0.1 unit=V
